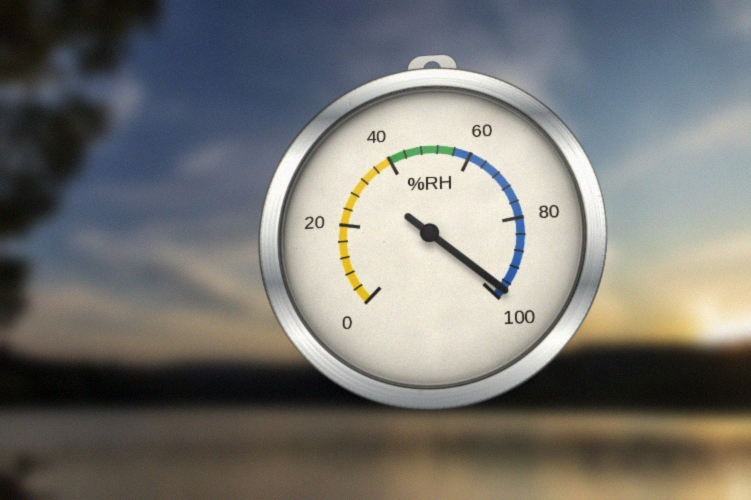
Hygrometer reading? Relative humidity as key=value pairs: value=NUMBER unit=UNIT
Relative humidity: value=98 unit=%
